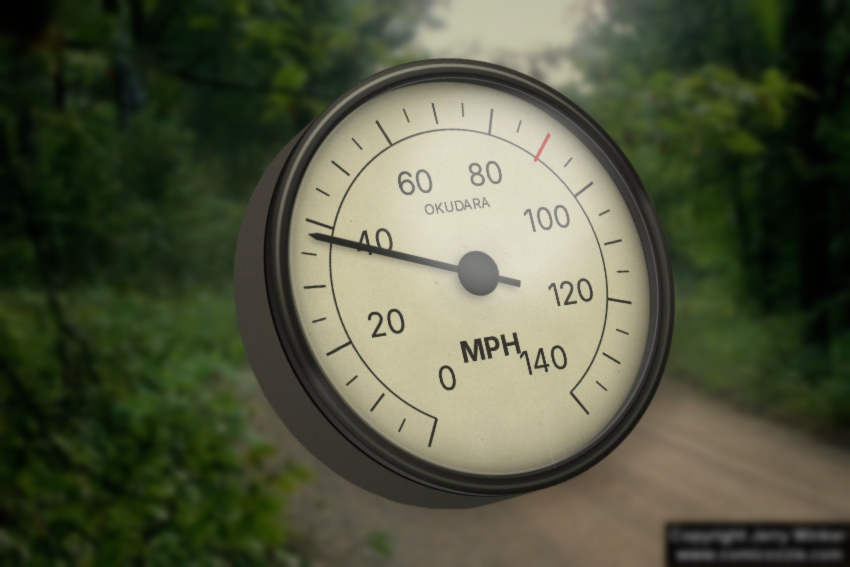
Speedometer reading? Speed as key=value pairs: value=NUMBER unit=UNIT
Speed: value=37.5 unit=mph
